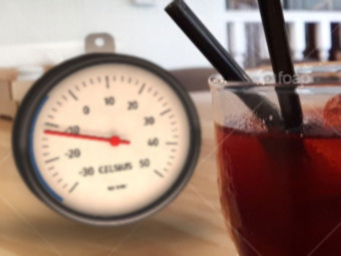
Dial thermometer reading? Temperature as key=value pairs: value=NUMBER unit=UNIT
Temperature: value=-12 unit=°C
